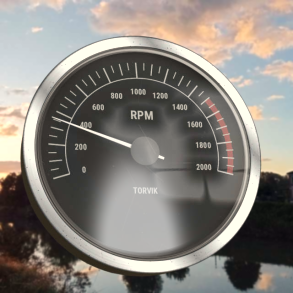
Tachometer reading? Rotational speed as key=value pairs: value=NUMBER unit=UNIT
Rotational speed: value=350 unit=rpm
